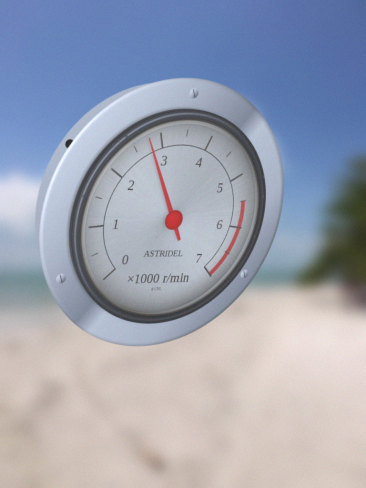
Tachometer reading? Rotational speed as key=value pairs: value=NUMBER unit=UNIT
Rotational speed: value=2750 unit=rpm
